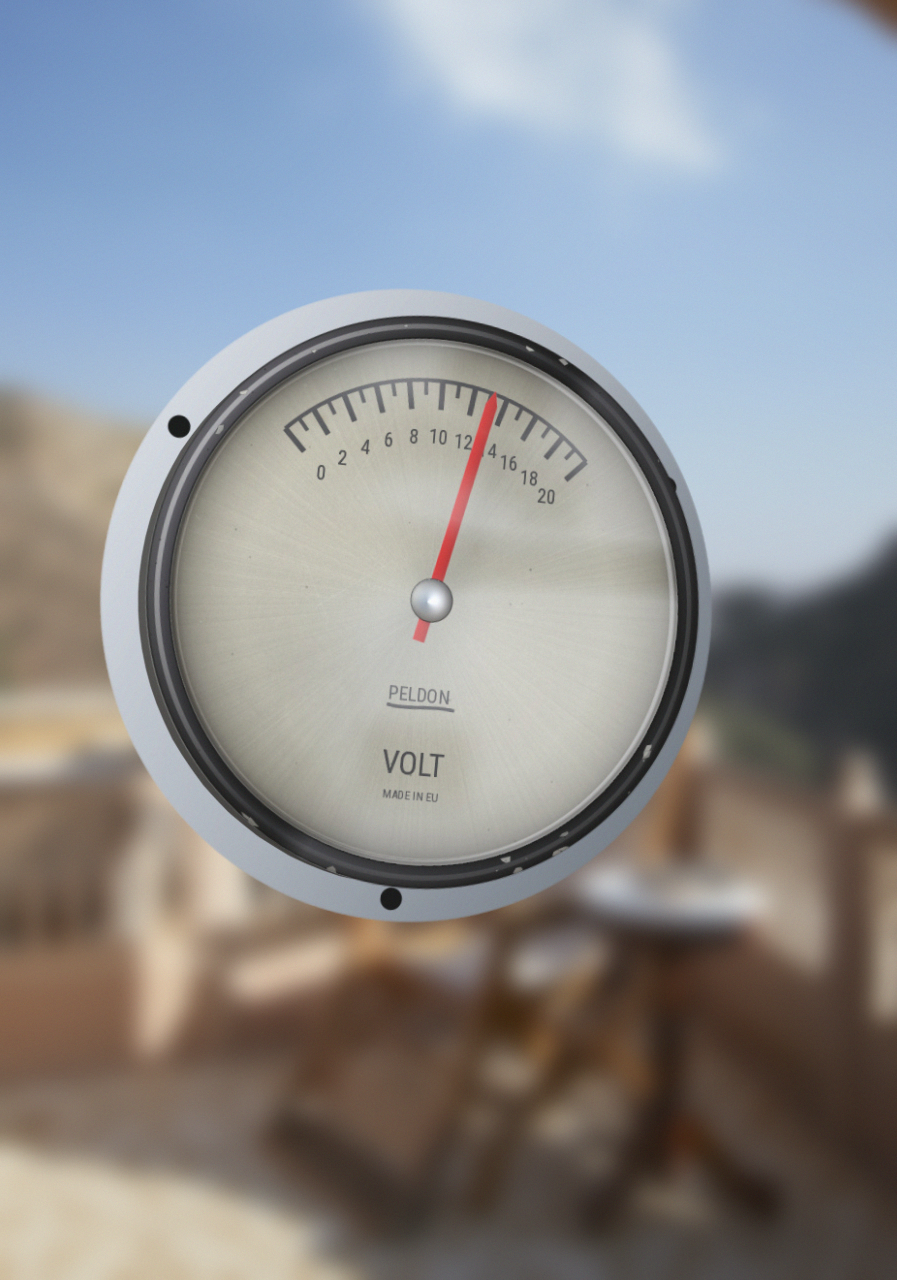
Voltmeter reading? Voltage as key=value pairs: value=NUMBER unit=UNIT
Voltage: value=13 unit=V
